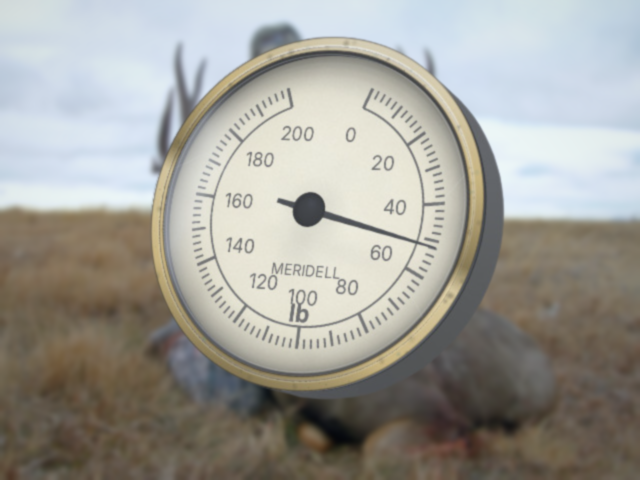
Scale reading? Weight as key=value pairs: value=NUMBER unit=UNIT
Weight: value=52 unit=lb
